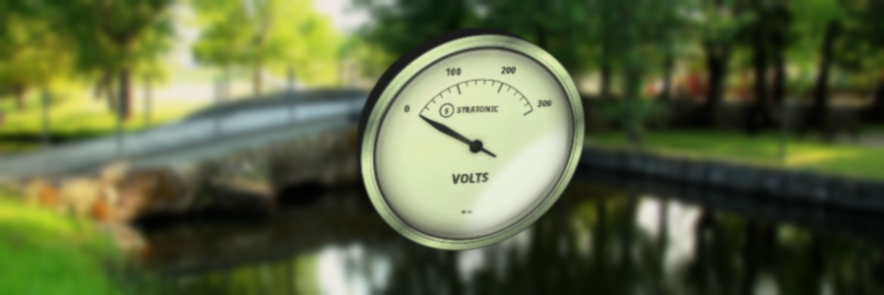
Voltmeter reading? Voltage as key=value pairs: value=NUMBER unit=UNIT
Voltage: value=0 unit=V
